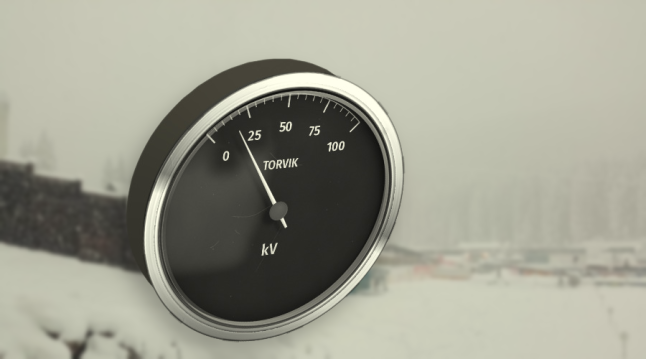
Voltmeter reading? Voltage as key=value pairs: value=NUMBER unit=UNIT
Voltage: value=15 unit=kV
